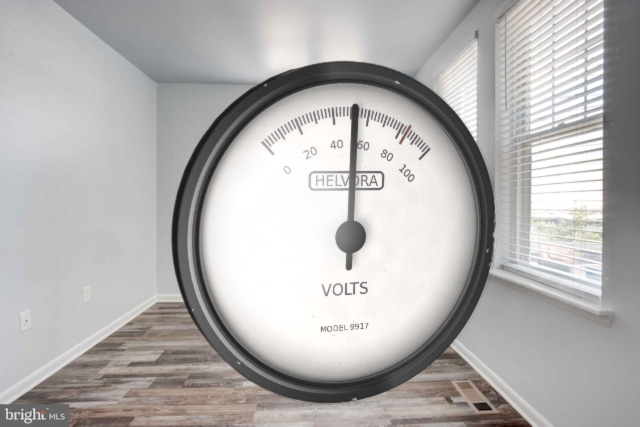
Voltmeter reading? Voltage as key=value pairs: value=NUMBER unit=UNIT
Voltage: value=50 unit=V
